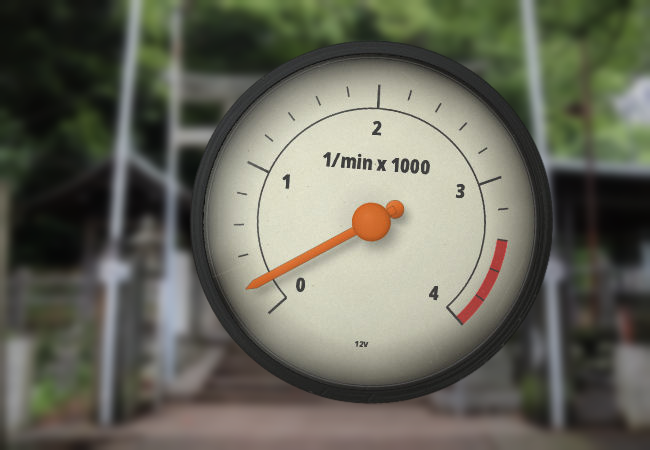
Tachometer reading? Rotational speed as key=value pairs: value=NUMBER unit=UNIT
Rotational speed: value=200 unit=rpm
